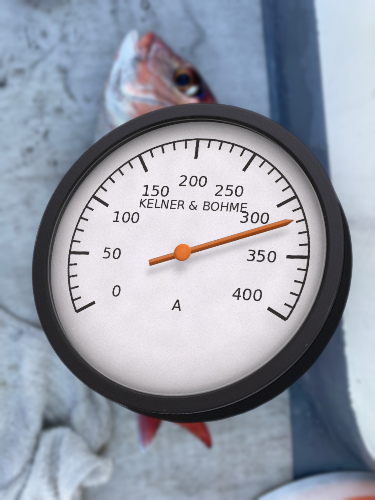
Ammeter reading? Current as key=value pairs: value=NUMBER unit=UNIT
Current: value=320 unit=A
